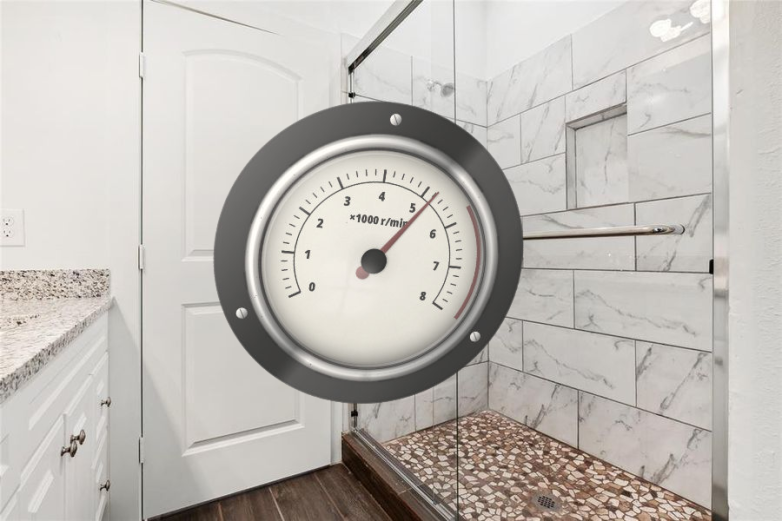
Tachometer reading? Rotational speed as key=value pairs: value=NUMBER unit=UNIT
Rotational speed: value=5200 unit=rpm
